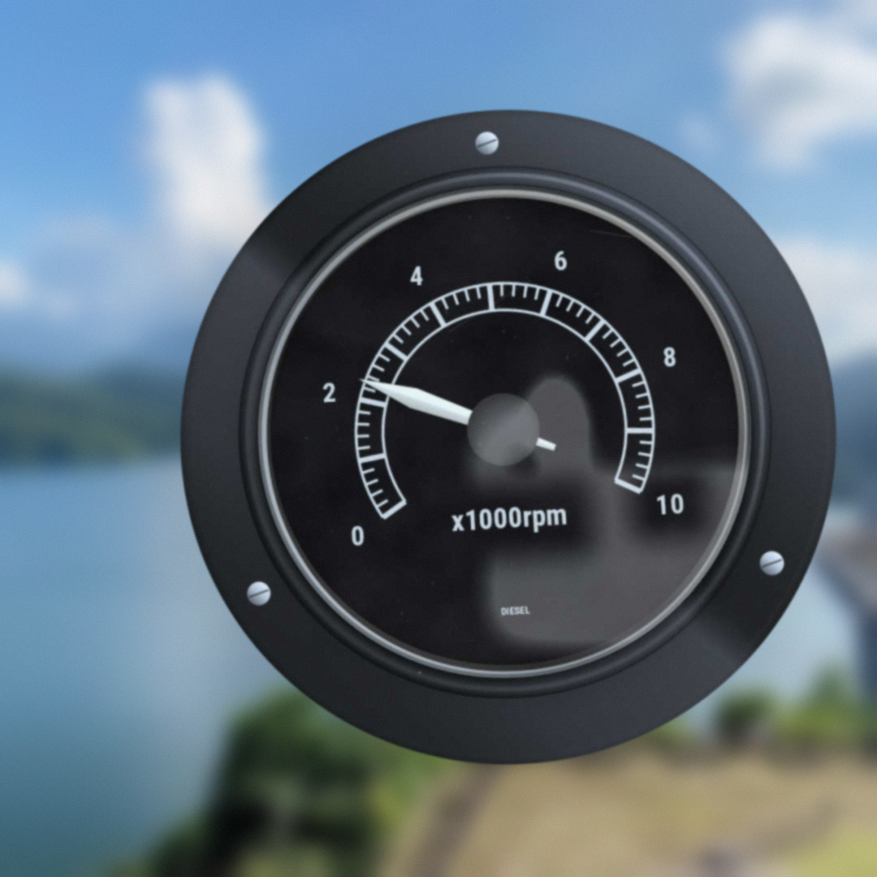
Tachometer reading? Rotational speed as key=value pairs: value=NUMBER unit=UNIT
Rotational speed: value=2300 unit=rpm
